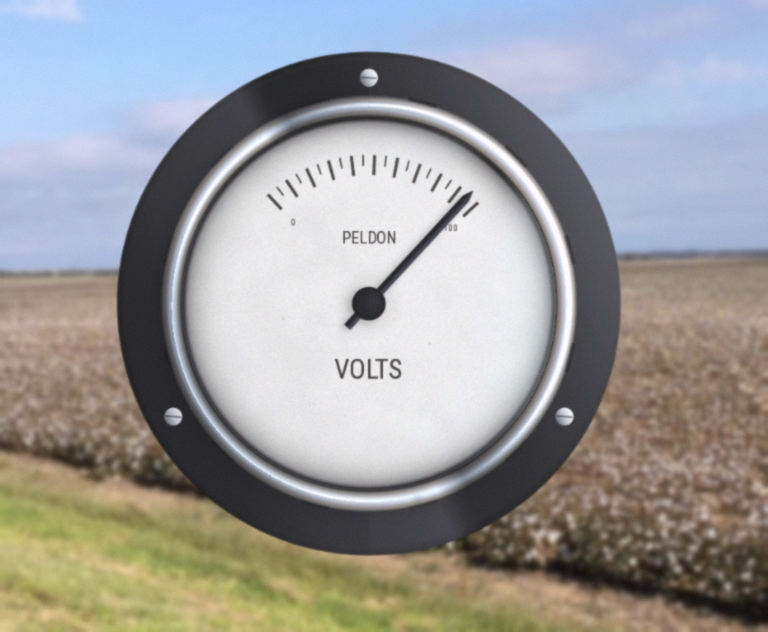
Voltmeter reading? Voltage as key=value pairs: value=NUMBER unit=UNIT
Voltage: value=95 unit=V
